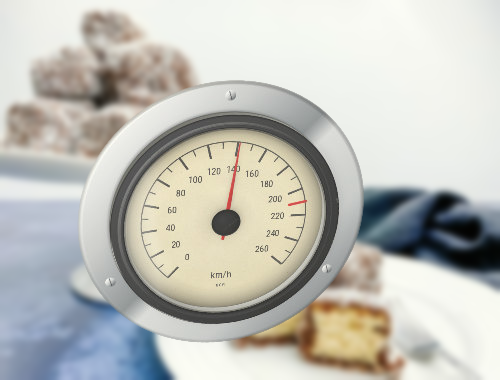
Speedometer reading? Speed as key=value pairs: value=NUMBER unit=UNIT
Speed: value=140 unit=km/h
